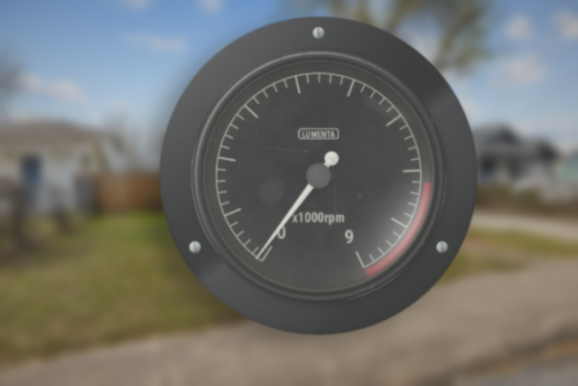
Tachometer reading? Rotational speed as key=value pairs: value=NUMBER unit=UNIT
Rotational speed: value=100 unit=rpm
